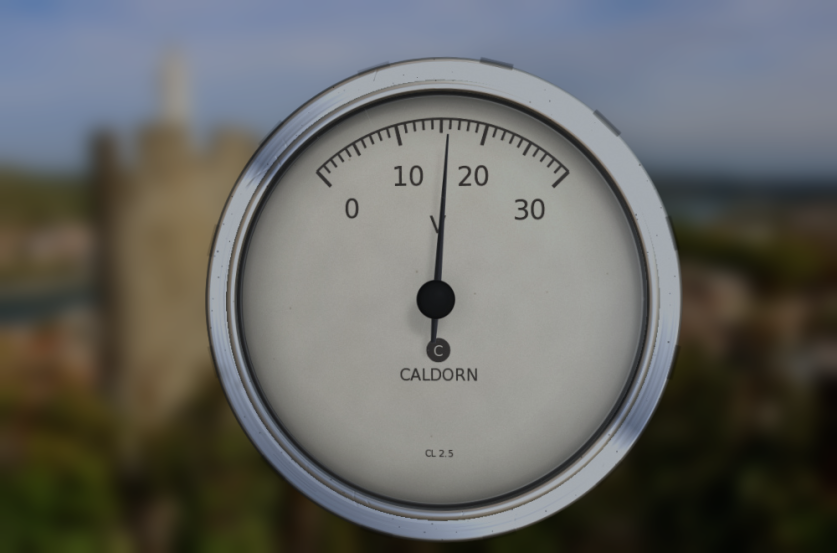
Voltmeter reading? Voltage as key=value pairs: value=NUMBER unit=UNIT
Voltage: value=16 unit=V
